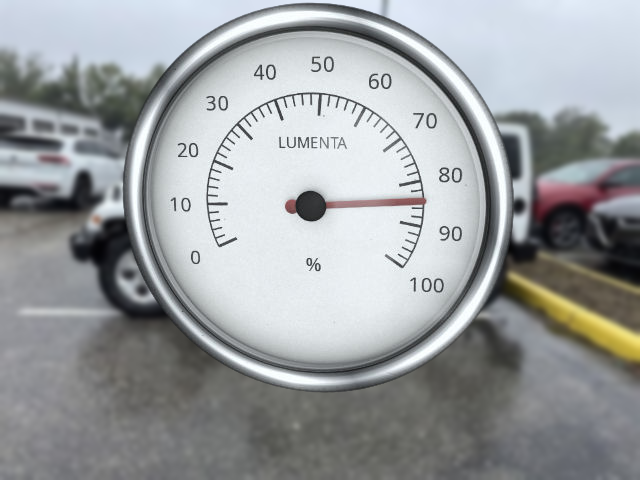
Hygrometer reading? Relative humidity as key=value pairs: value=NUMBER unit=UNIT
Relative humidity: value=84 unit=%
